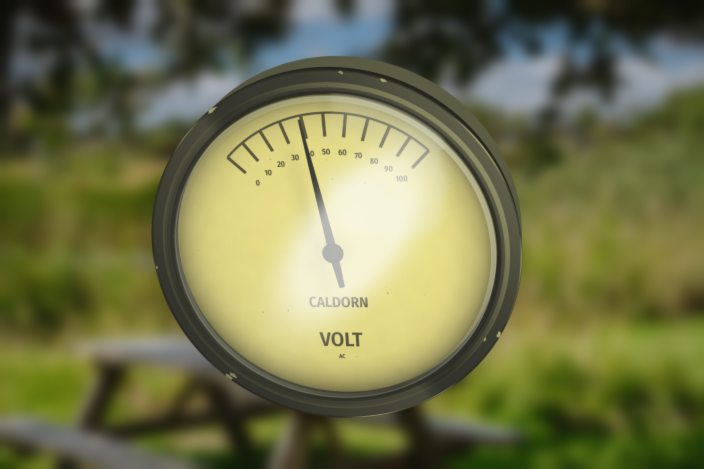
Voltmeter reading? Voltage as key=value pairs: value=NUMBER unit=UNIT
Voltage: value=40 unit=V
